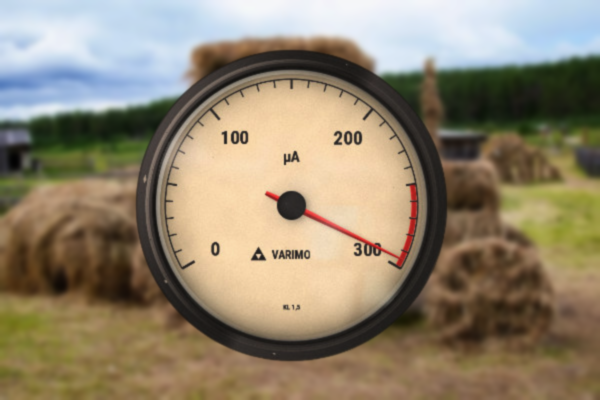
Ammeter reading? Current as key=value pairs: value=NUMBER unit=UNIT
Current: value=295 unit=µA
